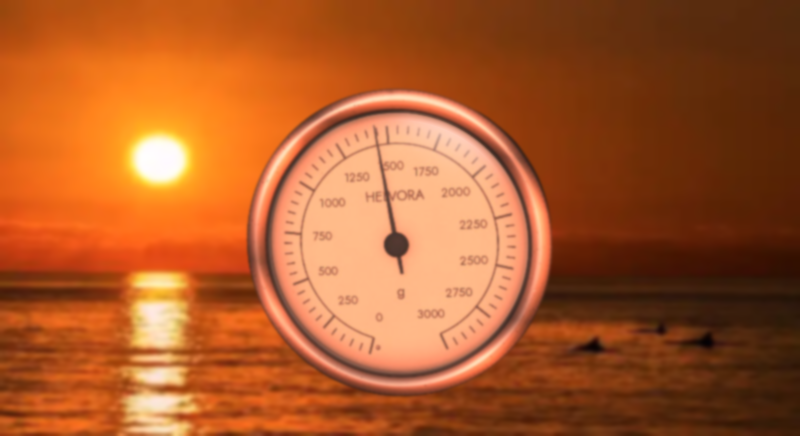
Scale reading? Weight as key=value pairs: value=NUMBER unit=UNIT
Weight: value=1450 unit=g
